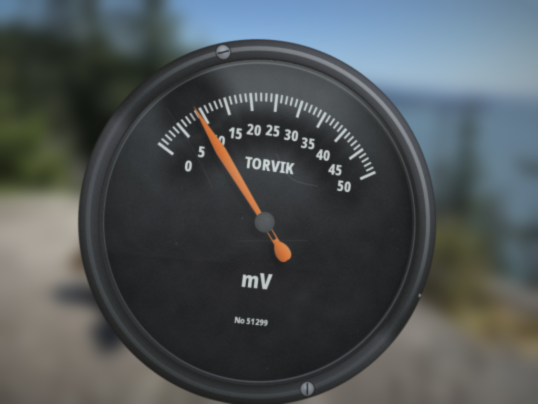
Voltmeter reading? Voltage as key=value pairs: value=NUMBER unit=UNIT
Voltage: value=9 unit=mV
